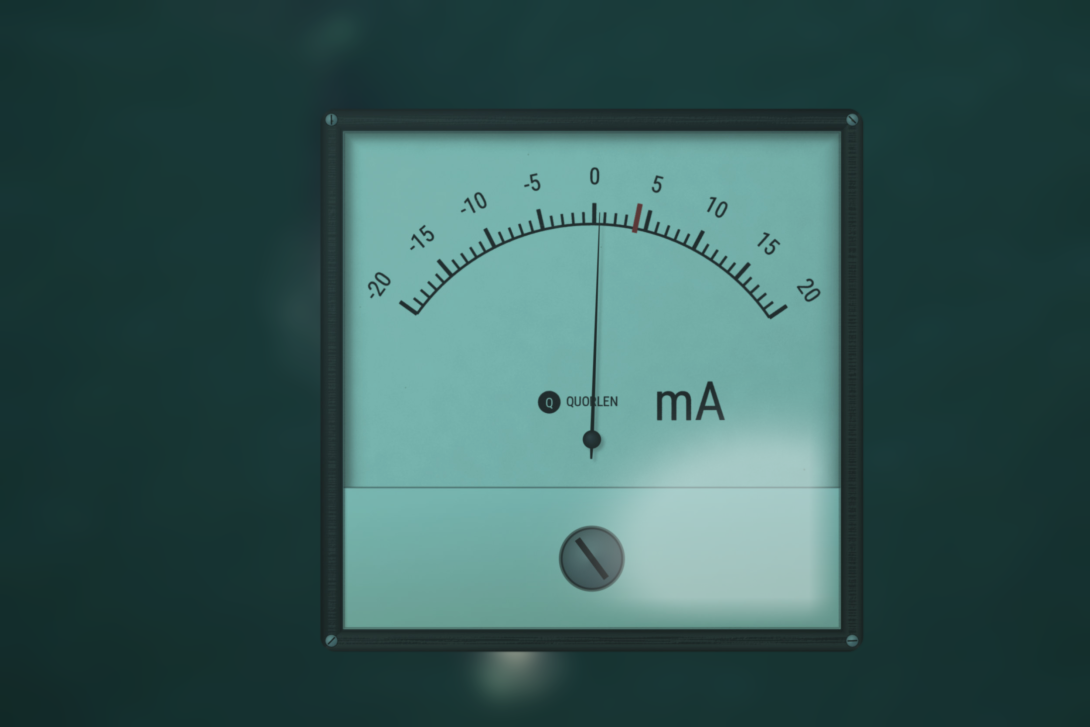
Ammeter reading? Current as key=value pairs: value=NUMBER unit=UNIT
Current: value=0.5 unit=mA
